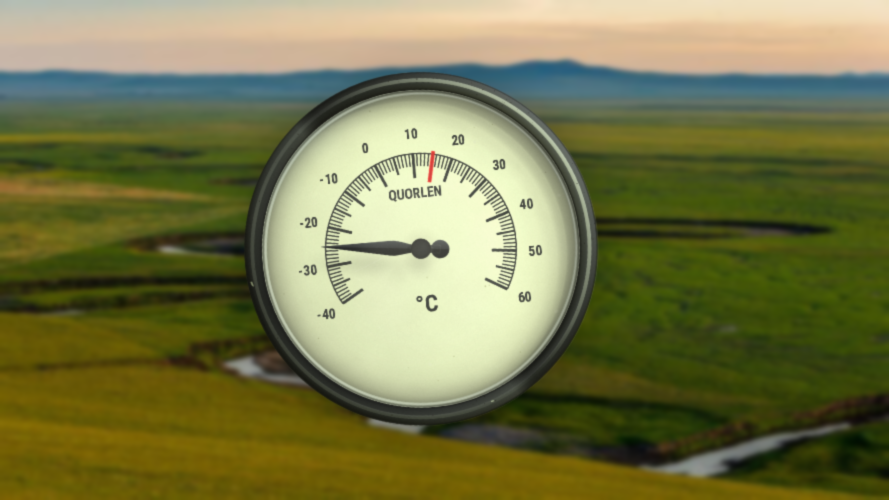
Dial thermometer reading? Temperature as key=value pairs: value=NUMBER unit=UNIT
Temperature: value=-25 unit=°C
